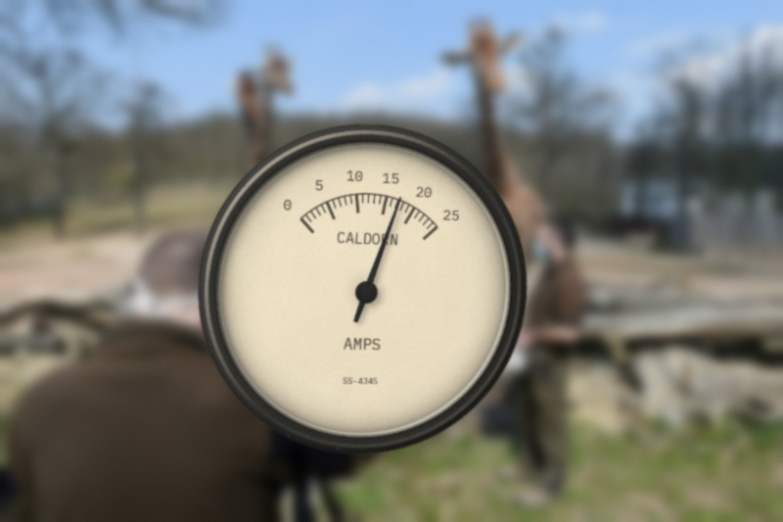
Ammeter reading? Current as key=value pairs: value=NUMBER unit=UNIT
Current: value=17 unit=A
